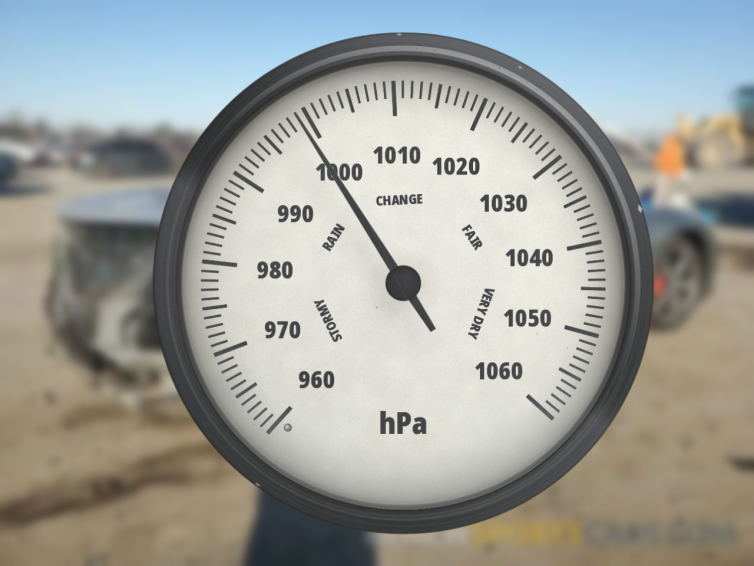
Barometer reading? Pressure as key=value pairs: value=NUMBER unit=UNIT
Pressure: value=999 unit=hPa
